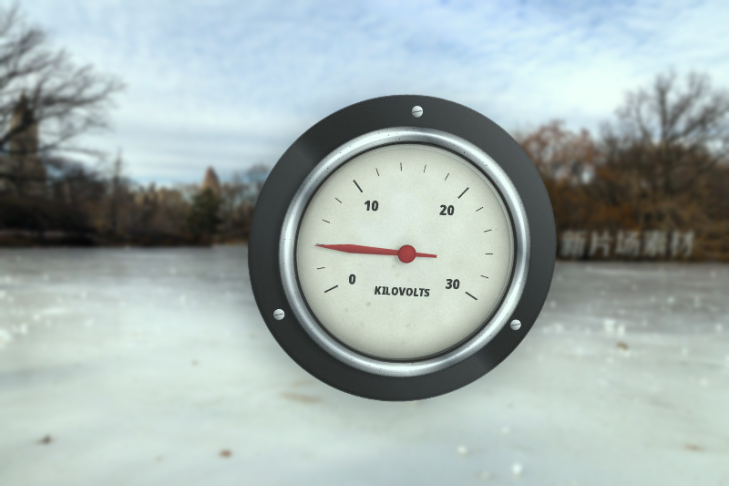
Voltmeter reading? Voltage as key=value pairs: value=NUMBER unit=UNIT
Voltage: value=4 unit=kV
